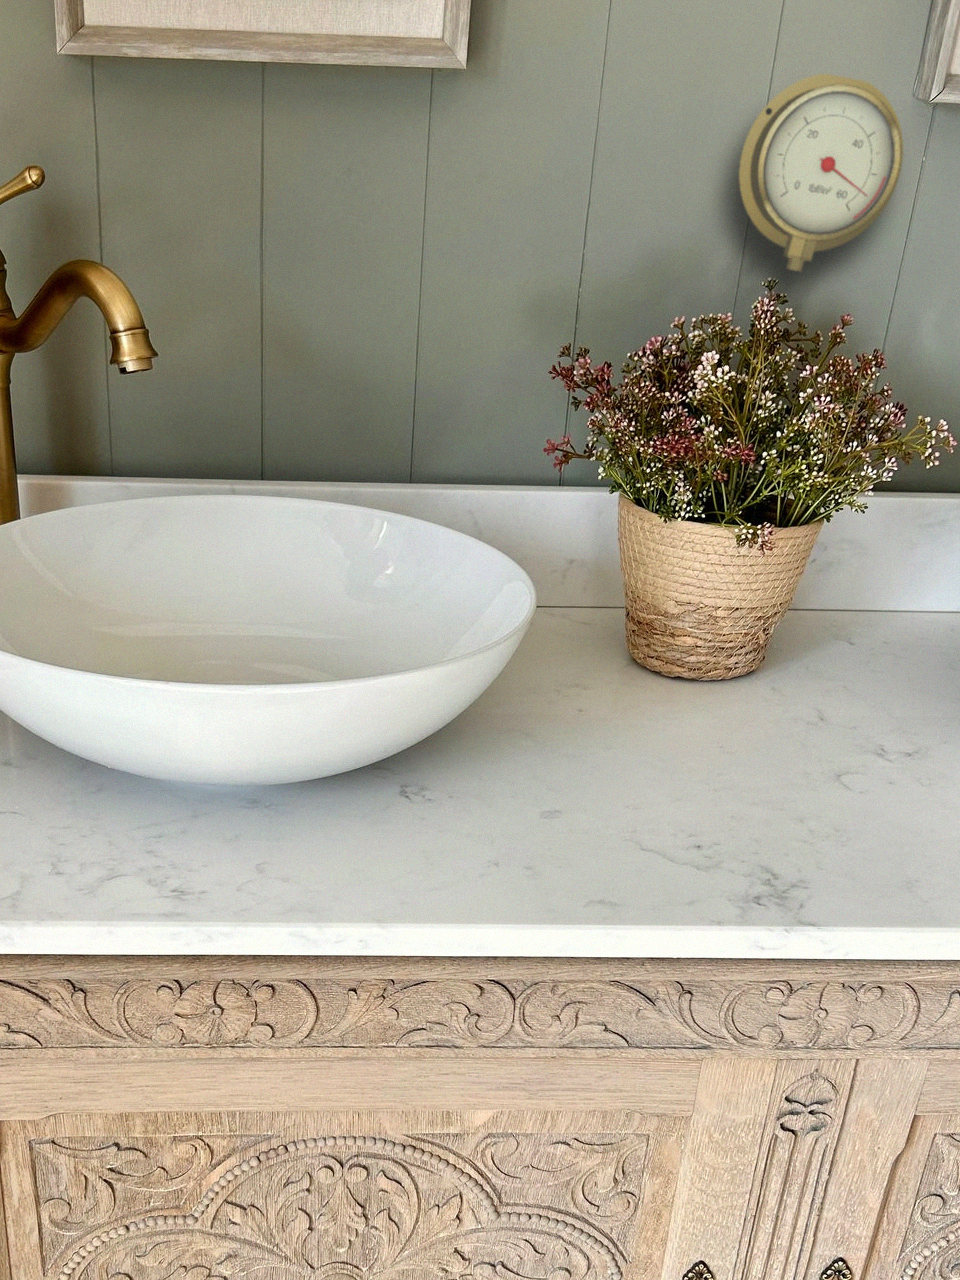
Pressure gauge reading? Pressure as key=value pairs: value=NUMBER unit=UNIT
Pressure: value=55 unit=psi
